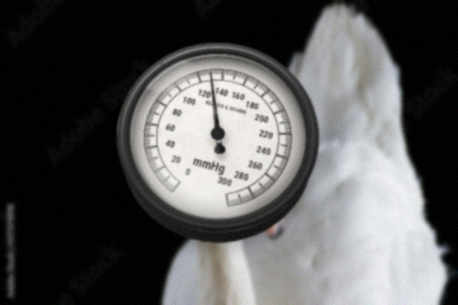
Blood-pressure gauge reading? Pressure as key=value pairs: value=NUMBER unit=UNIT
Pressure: value=130 unit=mmHg
